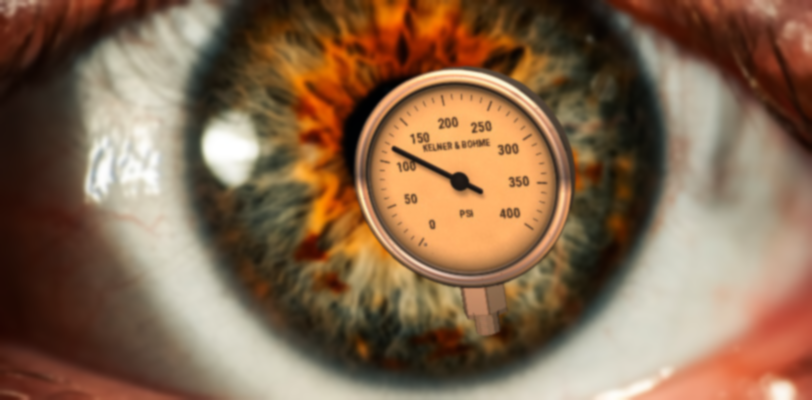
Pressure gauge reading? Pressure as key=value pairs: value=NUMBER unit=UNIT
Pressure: value=120 unit=psi
